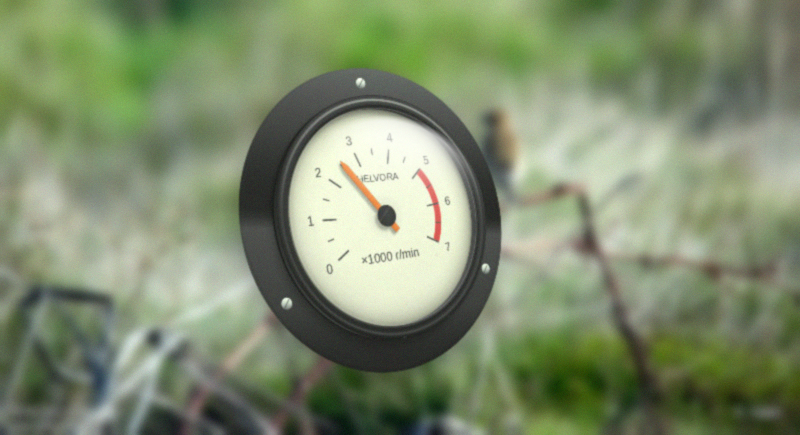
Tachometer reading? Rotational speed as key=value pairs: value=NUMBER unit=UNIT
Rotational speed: value=2500 unit=rpm
